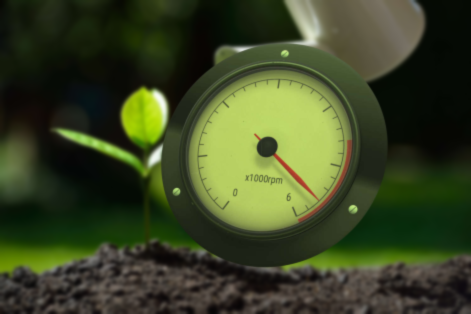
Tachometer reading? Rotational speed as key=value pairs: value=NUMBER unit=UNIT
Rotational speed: value=5600 unit=rpm
